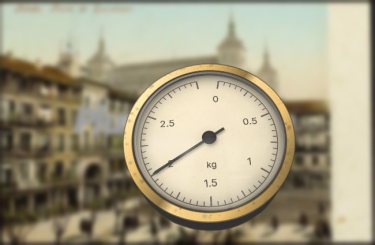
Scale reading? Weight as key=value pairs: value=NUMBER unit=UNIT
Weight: value=2 unit=kg
